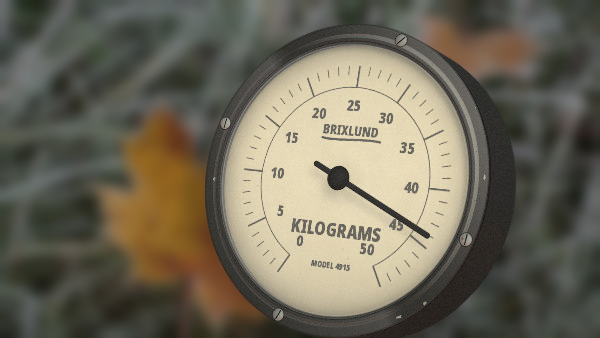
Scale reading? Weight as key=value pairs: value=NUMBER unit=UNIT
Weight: value=44 unit=kg
